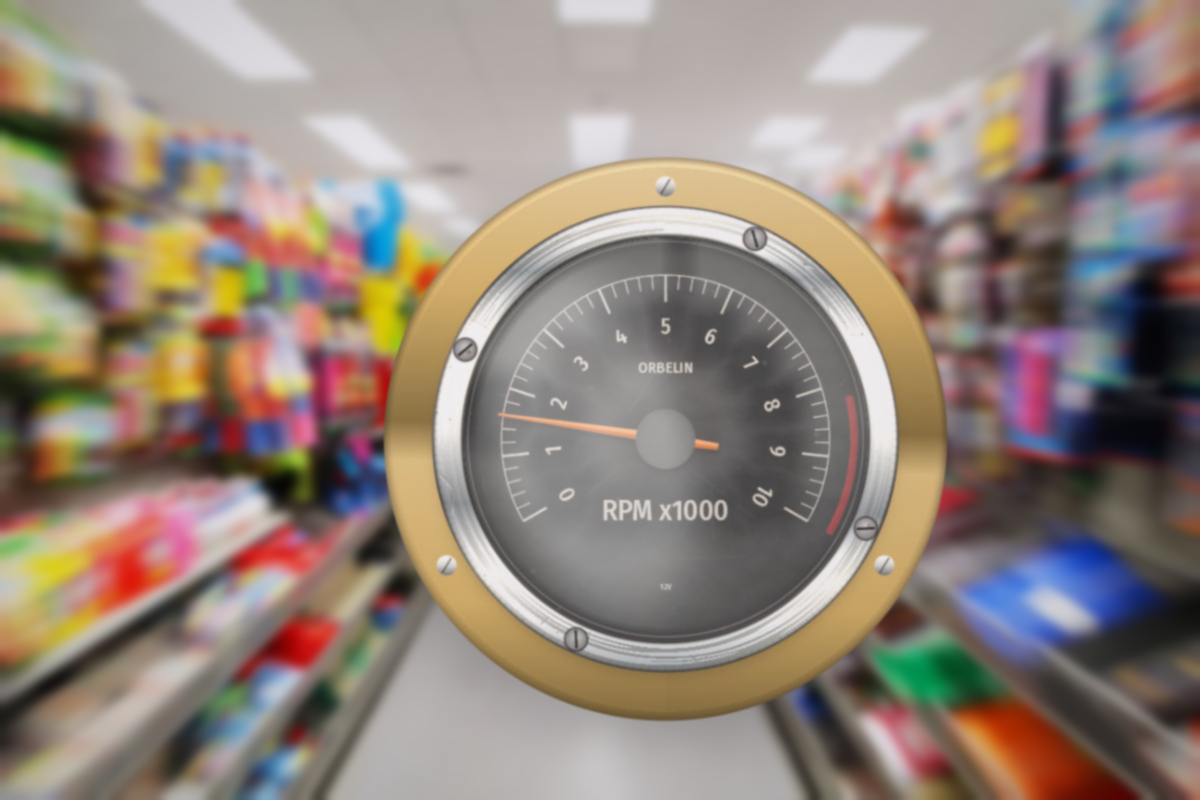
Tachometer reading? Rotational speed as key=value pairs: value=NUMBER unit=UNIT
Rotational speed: value=1600 unit=rpm
